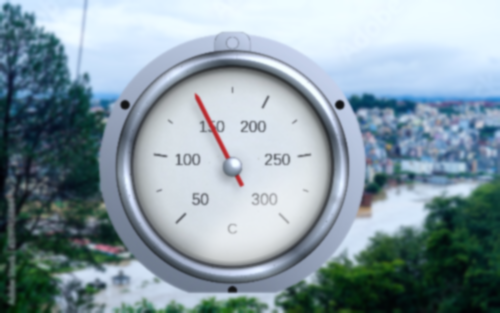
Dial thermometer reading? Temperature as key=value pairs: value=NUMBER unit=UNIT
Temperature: value=150 unit=°C
